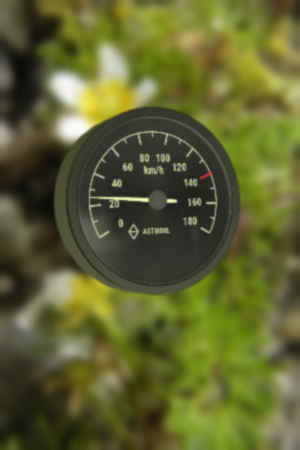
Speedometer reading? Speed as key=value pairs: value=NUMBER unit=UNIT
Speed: value=25 unit=km/h
